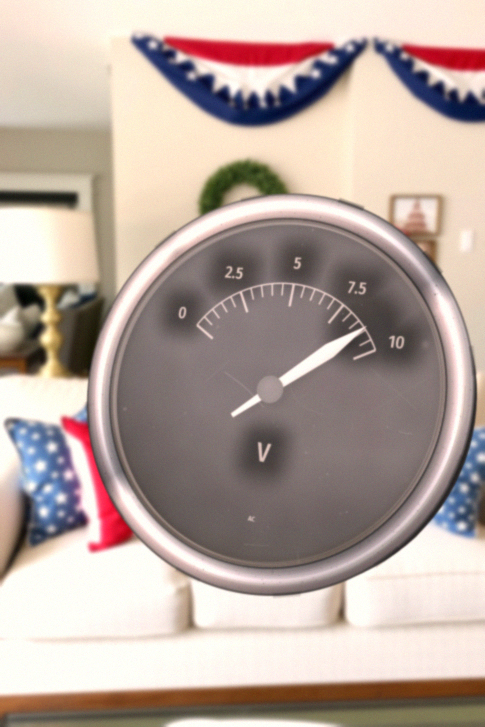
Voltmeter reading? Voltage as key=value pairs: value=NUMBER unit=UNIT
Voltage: value=9 unit=V
